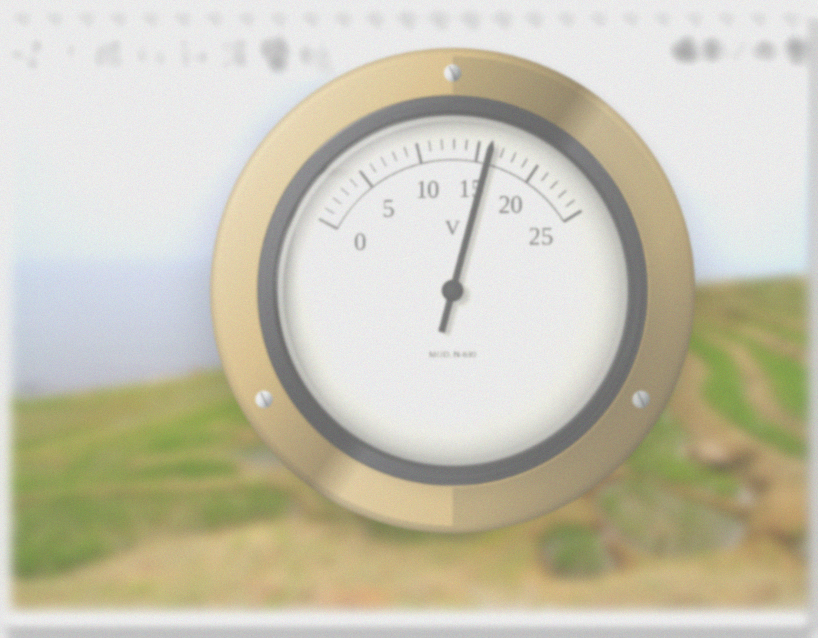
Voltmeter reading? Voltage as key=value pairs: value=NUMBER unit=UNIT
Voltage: value=16 unit=V
